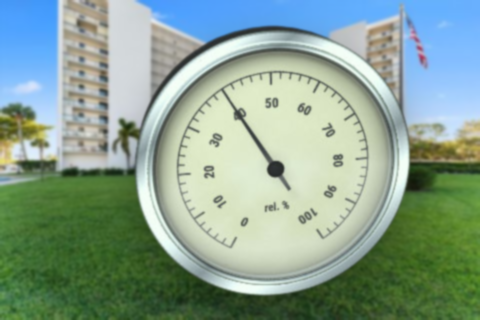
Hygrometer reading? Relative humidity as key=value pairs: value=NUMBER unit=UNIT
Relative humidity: value=40 unit=%
